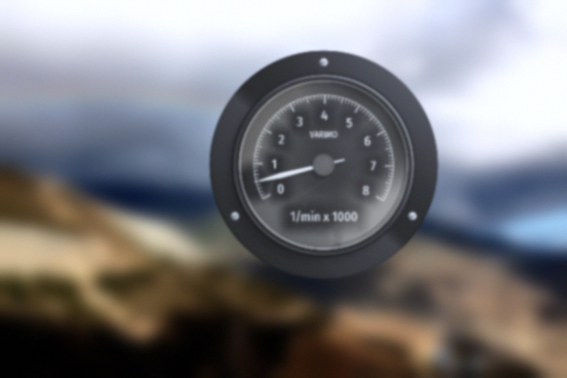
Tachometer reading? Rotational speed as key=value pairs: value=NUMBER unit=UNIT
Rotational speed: value=500 unit=rpm
